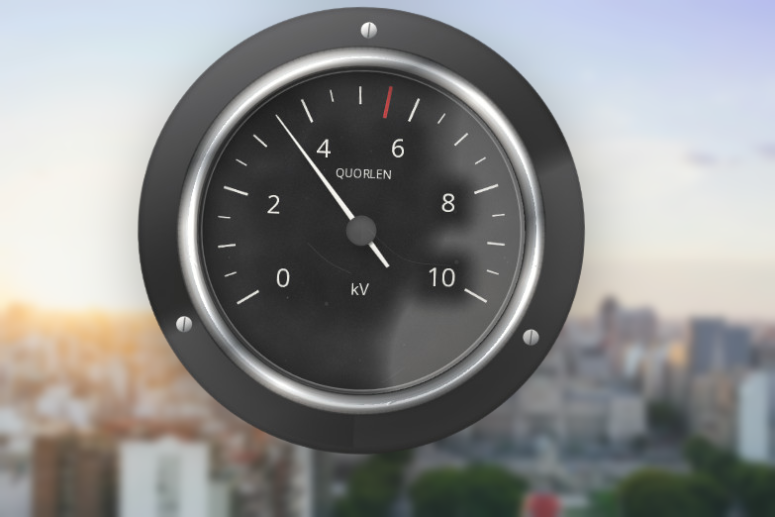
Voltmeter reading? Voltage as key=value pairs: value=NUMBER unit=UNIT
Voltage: value=3.5 unit=kV
